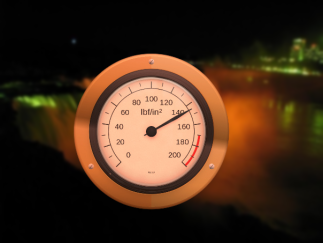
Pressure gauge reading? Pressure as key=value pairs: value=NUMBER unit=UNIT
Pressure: value=145 unit=psi
